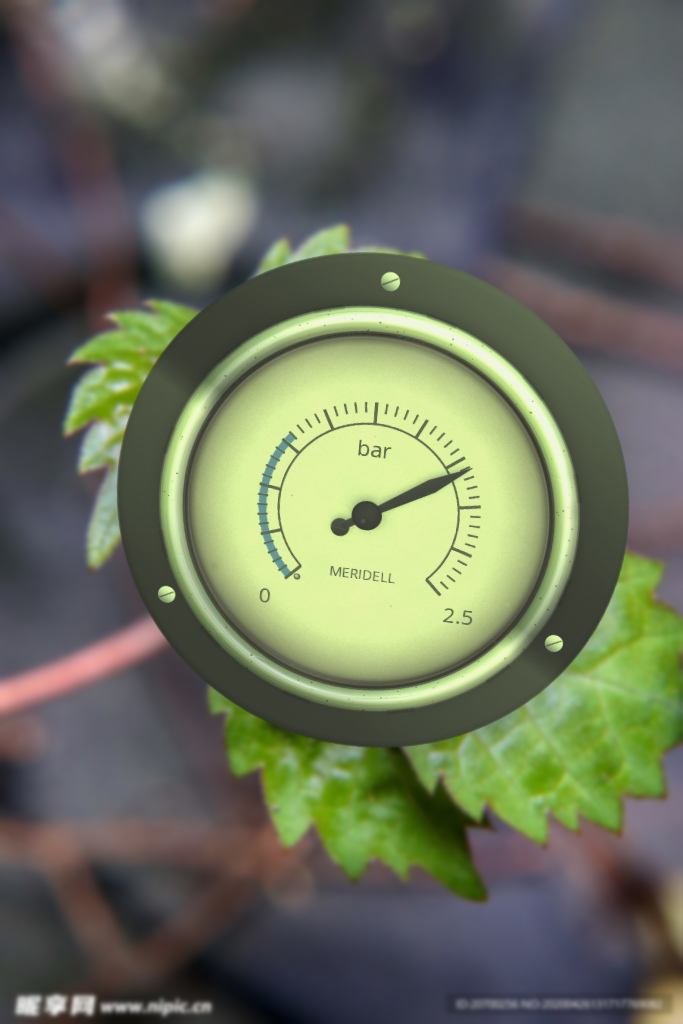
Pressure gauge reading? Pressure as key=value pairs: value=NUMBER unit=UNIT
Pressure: value=1.8 unit=bar
